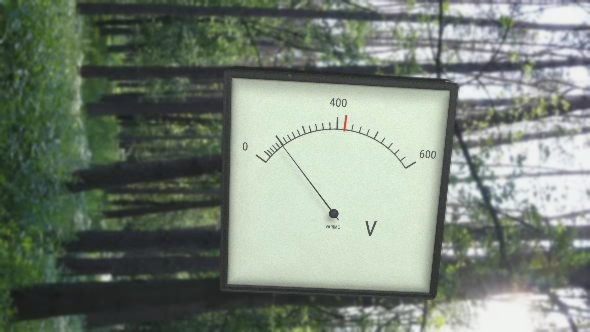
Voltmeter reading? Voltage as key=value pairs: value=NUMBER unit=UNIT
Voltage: value=200 unit=V
